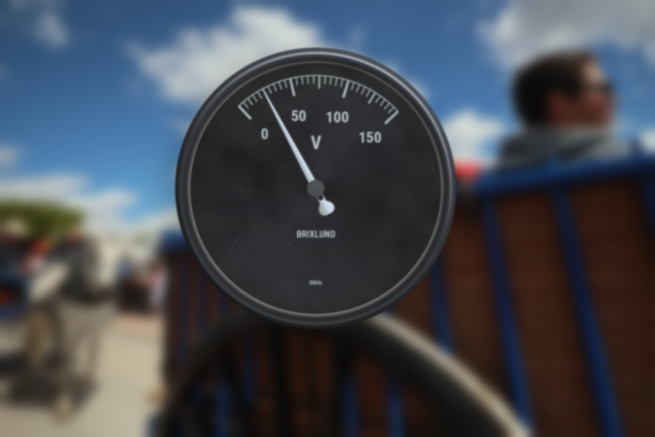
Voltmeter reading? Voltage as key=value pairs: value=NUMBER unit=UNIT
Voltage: value=25 unit=V
